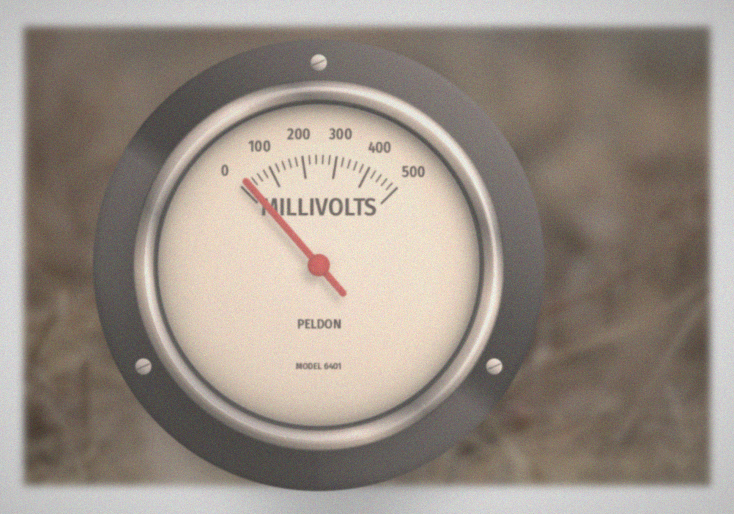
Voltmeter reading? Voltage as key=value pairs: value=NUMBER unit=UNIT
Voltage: value=20 unit=mV
